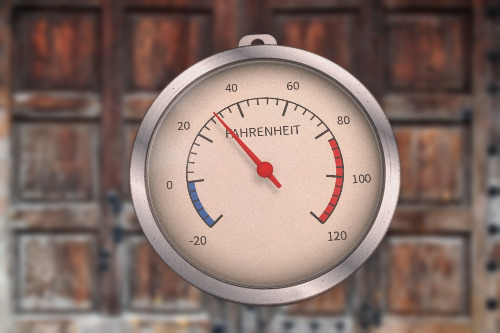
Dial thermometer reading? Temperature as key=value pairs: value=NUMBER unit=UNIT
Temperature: value=30 unit=°F
